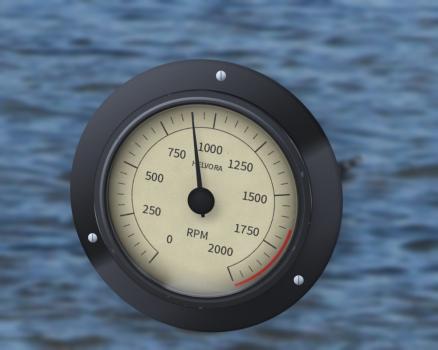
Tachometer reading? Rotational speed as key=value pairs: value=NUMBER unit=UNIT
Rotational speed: value=900 unit=rpm
